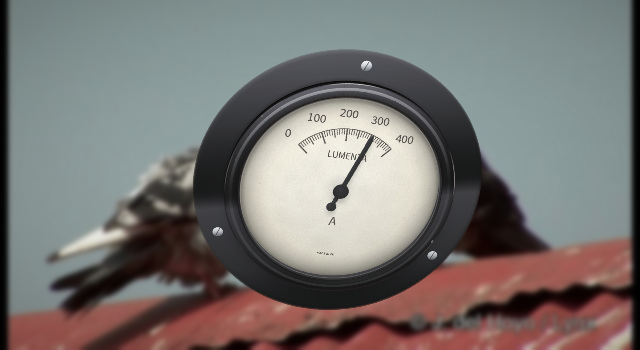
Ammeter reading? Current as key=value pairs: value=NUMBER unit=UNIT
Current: value=300 unit=A
